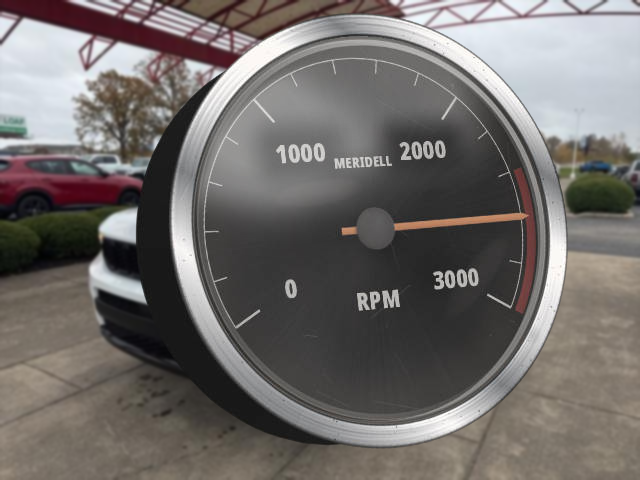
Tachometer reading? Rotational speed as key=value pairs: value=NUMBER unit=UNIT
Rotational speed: value=2600 unit=rpm
